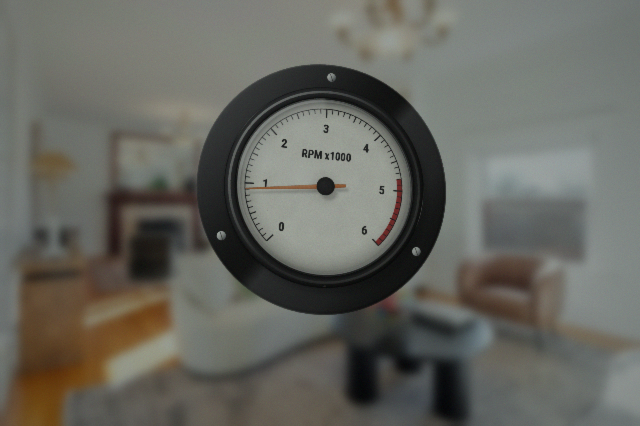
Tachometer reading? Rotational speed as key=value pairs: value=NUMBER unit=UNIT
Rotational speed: value=900 unit=rpm
